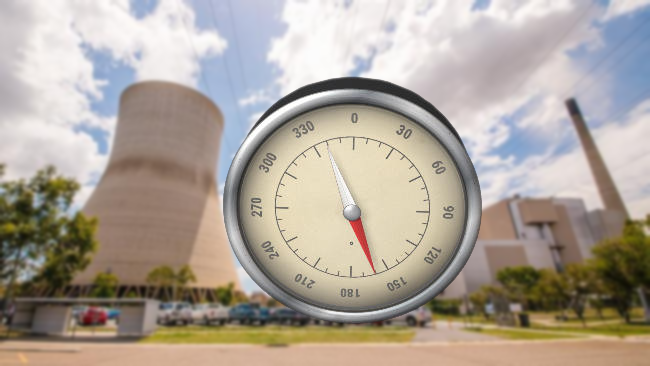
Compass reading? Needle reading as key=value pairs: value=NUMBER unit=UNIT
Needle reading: value=160 unit=°
